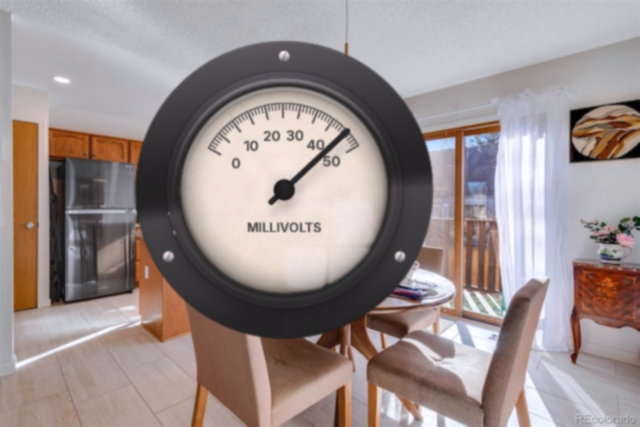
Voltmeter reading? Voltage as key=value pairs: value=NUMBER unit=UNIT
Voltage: value=45 unit=mV
